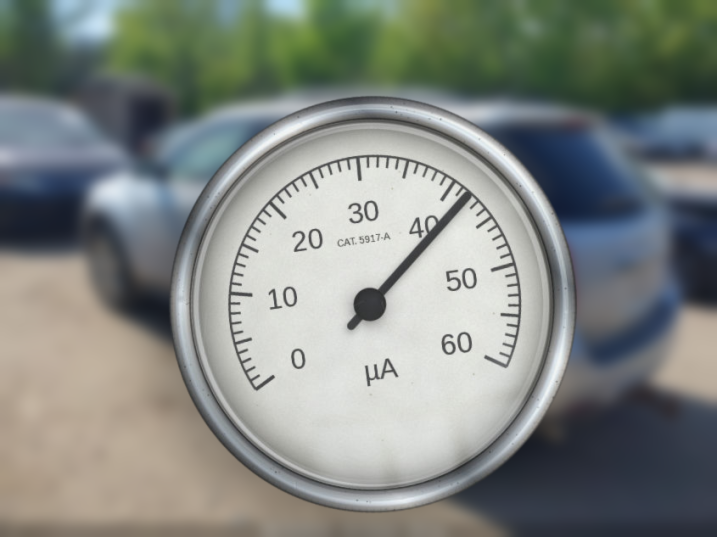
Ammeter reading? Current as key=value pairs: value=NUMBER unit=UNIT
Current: value=42 unit=µA
